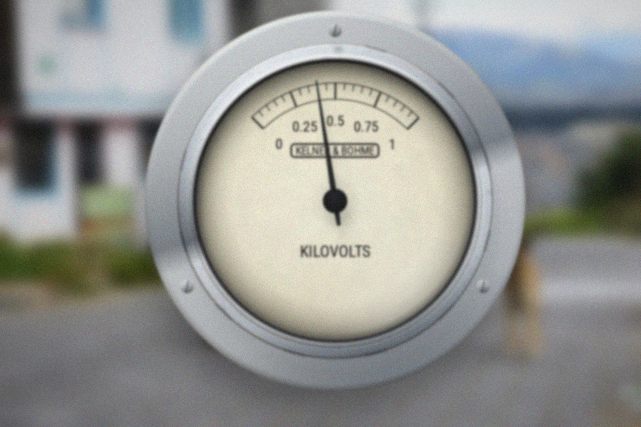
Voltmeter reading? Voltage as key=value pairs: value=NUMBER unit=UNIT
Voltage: value=0.4 unit=kV
